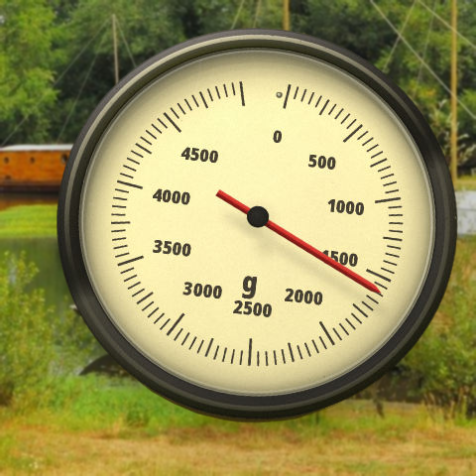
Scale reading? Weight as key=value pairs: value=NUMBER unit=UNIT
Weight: value=1600 unit=g
